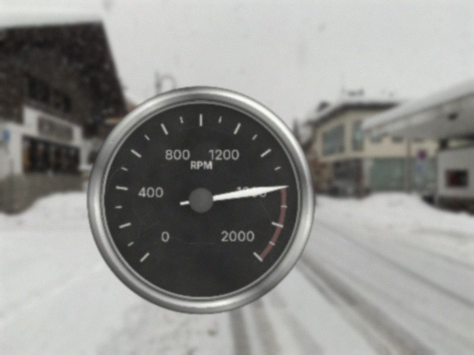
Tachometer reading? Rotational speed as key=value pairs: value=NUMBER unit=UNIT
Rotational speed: value=1600 unit=rpm
